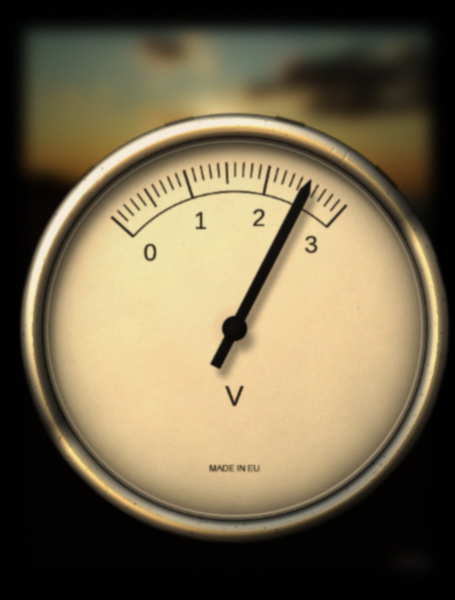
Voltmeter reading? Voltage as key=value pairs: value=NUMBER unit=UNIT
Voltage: value=2.5 unit=V
